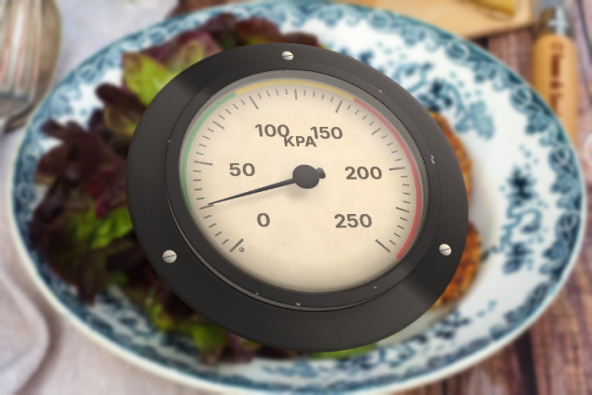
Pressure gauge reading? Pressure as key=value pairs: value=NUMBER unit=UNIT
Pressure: value=25 unit=kPa
